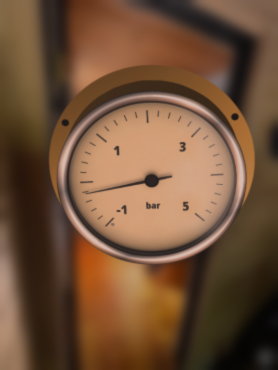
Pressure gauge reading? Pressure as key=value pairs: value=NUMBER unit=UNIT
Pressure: value=-0.2 unit=bar
